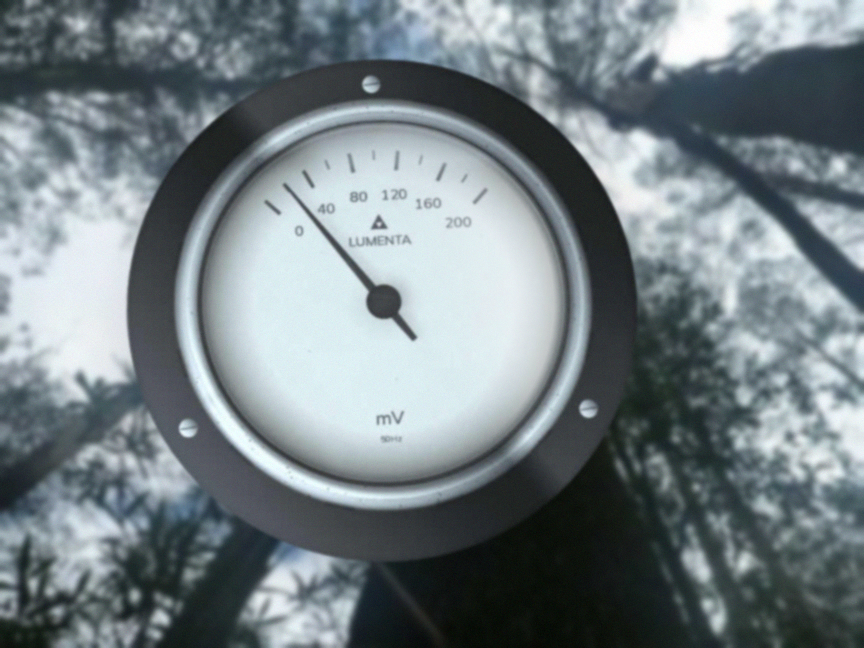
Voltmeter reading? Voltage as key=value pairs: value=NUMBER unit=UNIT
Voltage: value=20 unit=mV
